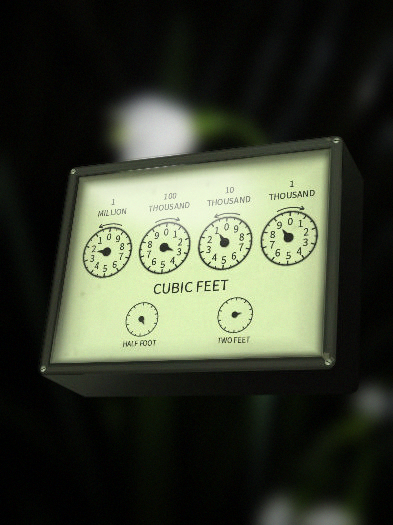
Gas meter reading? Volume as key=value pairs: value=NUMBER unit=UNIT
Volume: value=230900 unit=ft³
